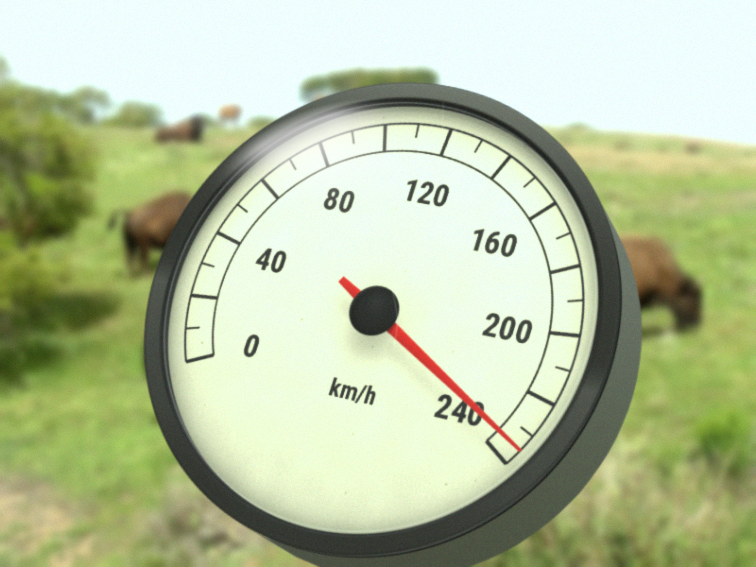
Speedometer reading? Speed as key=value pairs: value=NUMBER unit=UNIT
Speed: value=235 unit=km/h
